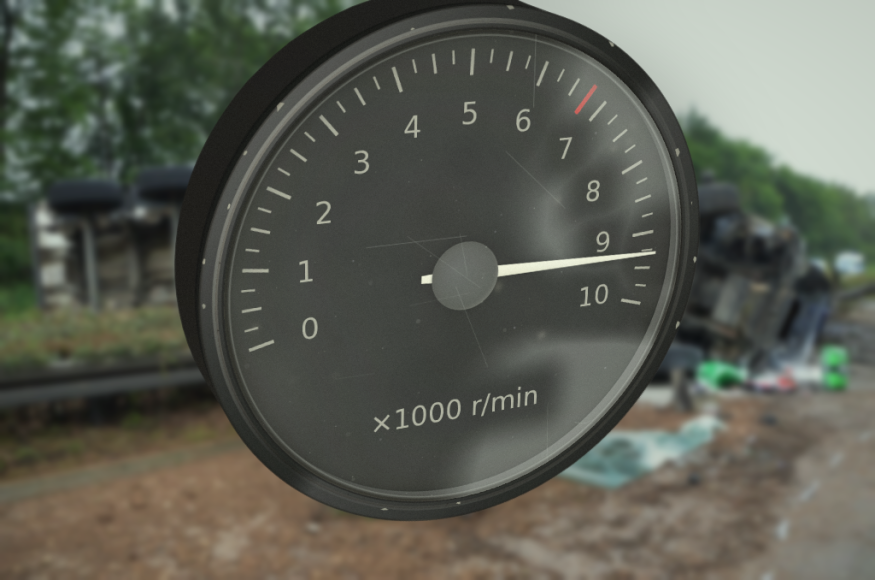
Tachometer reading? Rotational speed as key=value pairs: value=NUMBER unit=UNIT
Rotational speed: value=9250 unit=rpm
